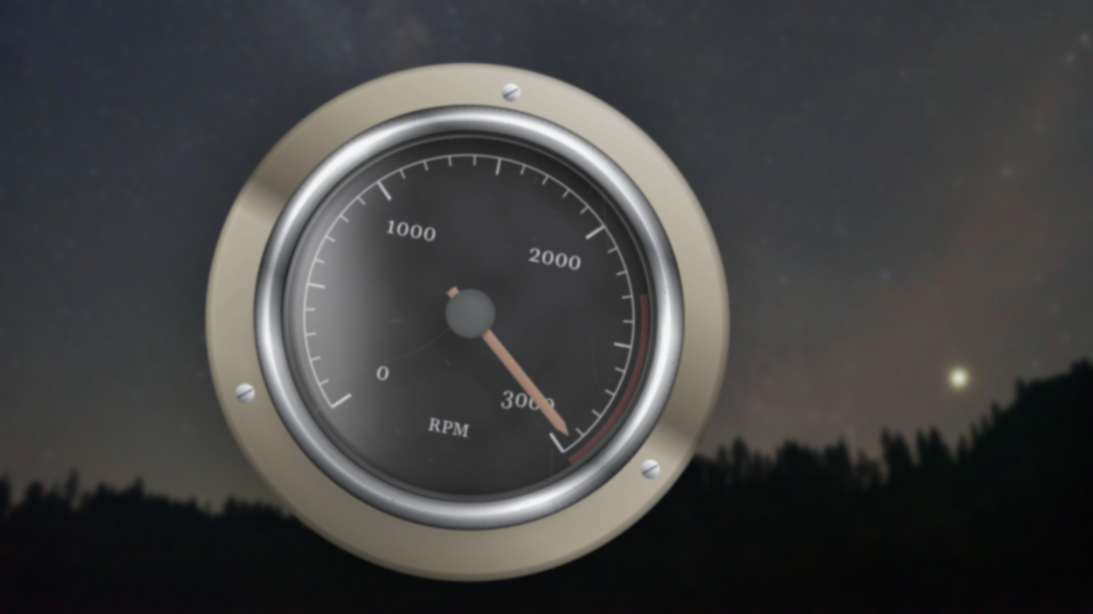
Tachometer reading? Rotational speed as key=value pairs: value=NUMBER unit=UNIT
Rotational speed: value=2950 unit=rpm
